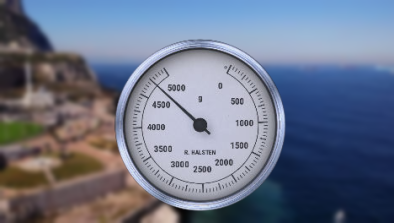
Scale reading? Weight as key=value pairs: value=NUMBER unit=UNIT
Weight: value=4750 unit=g
